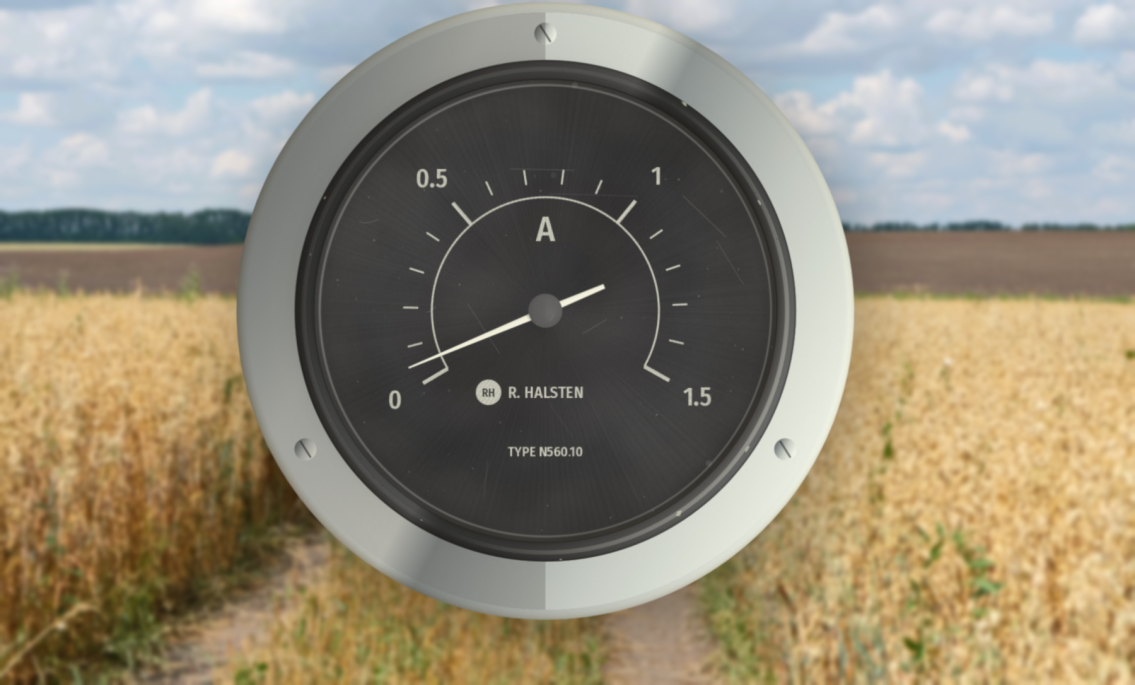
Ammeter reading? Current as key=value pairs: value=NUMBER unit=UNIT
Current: value=0.05 unit=A
